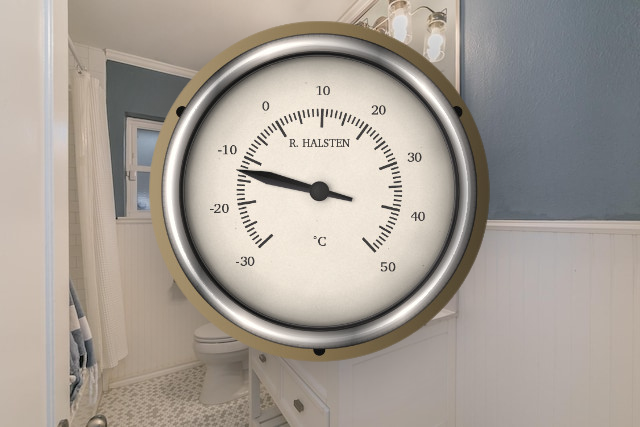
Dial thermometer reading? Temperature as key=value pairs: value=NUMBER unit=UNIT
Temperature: value=-13 unit=°C
